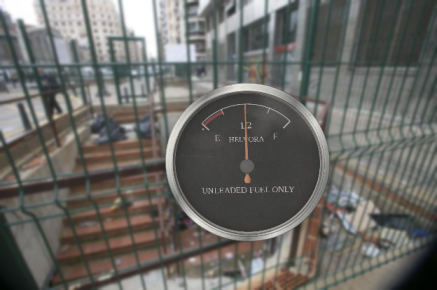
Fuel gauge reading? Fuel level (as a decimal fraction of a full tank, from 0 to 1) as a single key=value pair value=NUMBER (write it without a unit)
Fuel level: value=0.5
